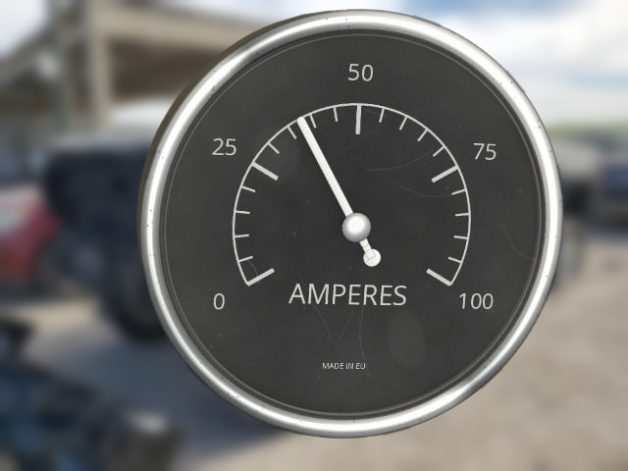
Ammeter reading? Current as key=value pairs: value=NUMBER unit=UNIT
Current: value=37.5 unit=A
